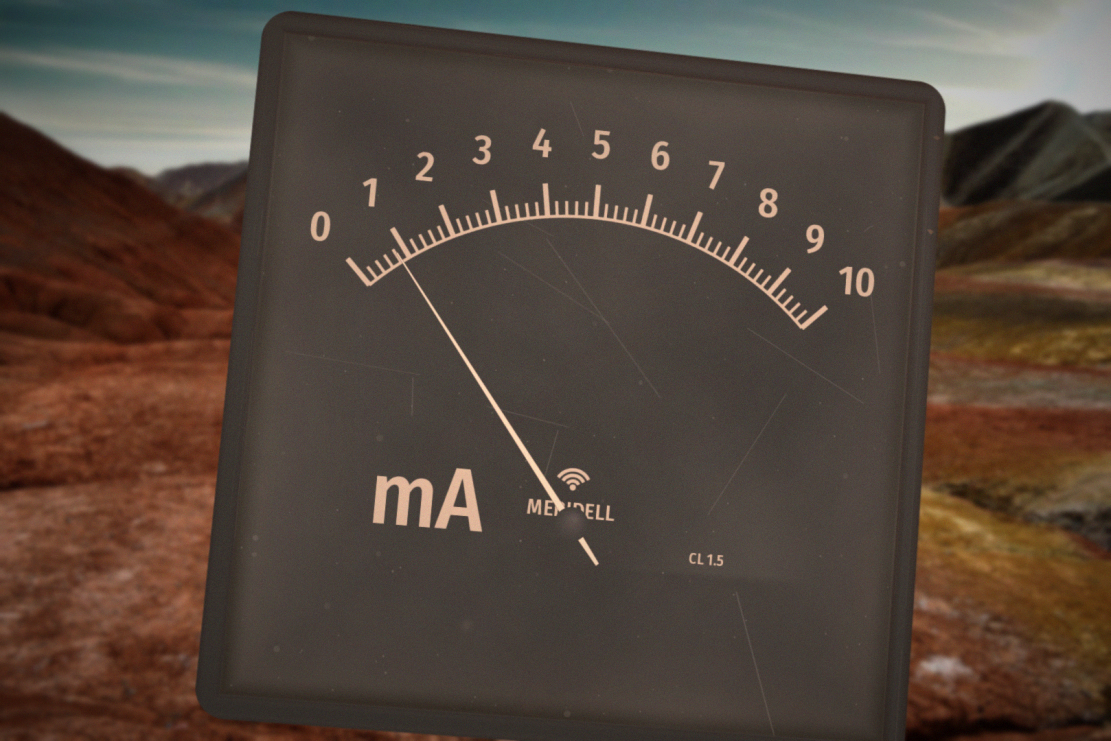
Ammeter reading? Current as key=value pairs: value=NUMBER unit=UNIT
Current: value=0.8 unit=mA
